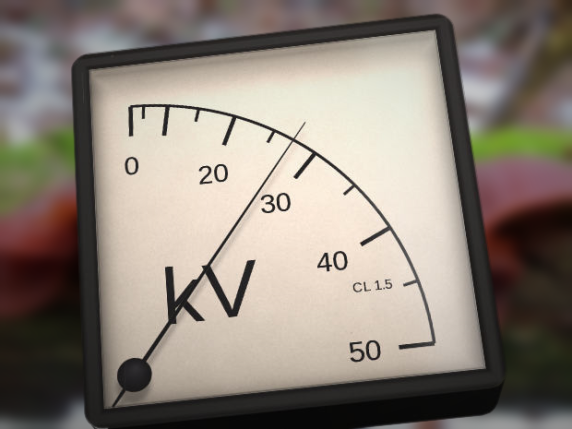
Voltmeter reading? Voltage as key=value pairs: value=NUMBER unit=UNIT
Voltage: value=27.5 unit=kV
